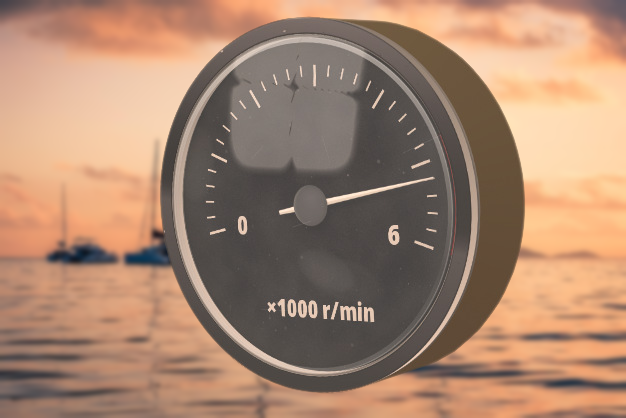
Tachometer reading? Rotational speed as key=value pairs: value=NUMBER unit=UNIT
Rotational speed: value=5200 unit=rpm
